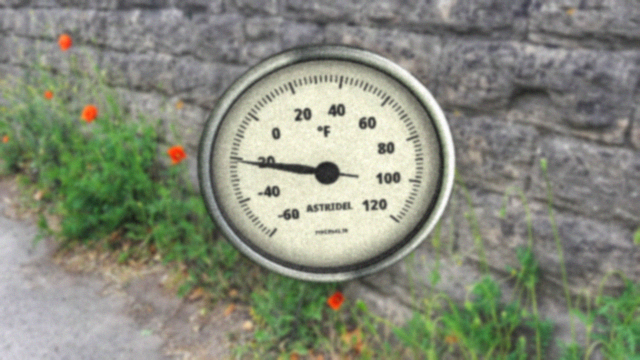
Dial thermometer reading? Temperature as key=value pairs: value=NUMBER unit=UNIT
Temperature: value=-20 unit=°F
